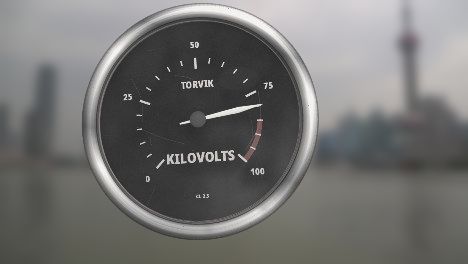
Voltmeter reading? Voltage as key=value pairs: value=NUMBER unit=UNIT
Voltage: value=80 unit=kV
